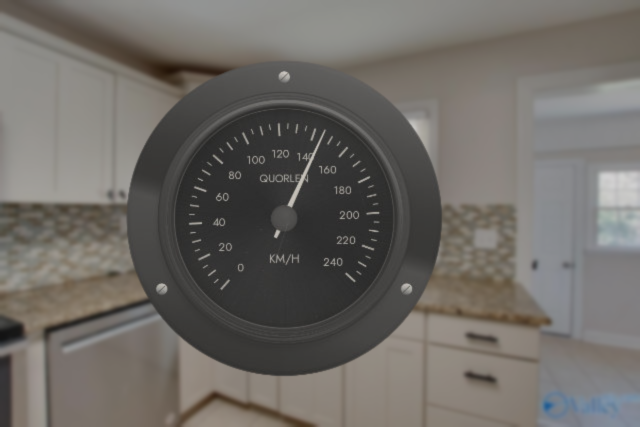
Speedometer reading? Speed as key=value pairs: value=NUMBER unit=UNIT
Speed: value=145 unit=km/h
